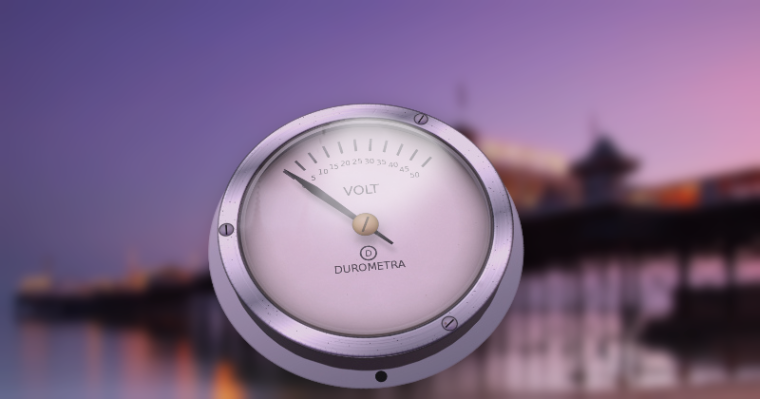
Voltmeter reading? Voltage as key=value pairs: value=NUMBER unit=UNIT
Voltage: value=0 unit=V
